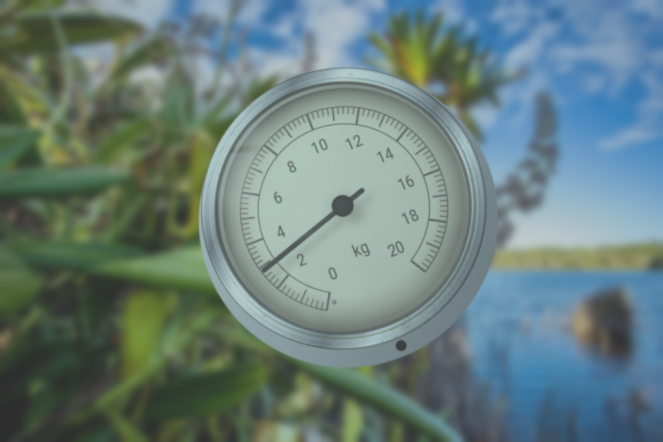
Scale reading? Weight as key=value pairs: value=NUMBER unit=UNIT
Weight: value=2.8 unit=kg
